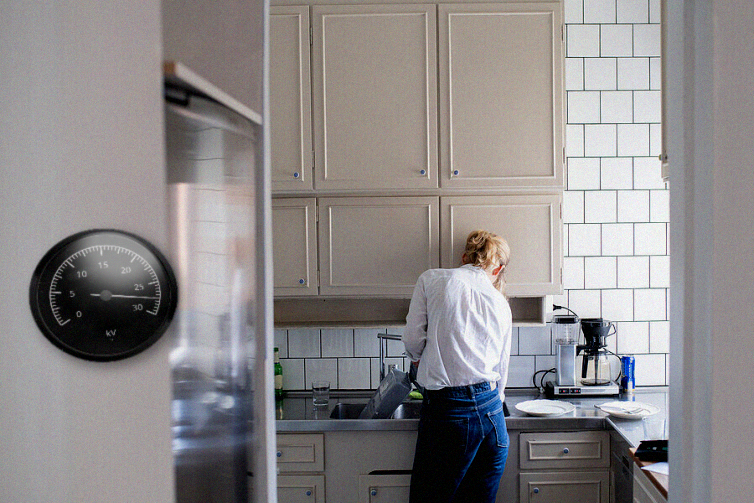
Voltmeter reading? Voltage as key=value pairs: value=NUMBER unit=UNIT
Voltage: value=27.5 unit=kV
